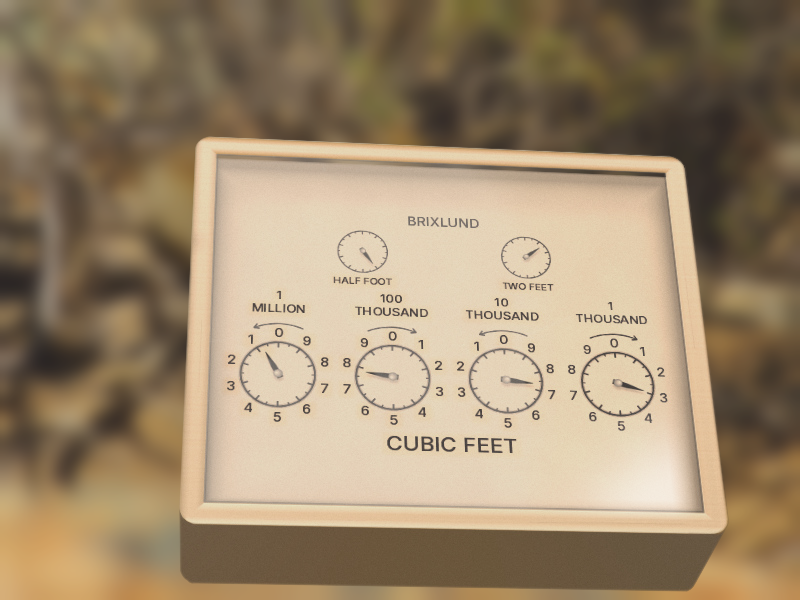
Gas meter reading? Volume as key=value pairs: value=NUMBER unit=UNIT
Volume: value=77300 unit=ft³
